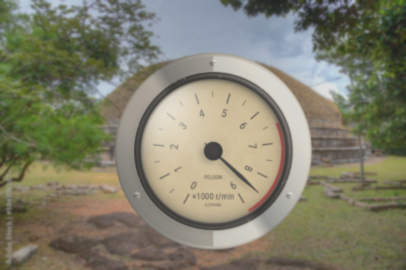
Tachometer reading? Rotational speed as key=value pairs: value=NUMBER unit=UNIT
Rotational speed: value=8500 unit=rpm
